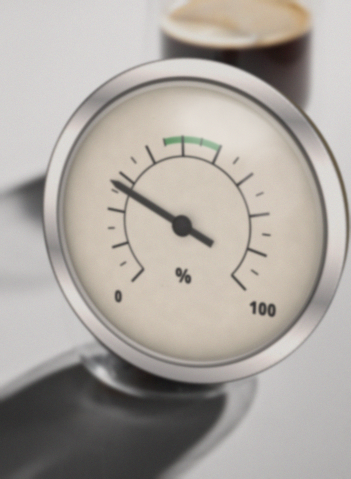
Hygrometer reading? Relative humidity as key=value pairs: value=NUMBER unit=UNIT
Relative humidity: value=27.5 unit=%
